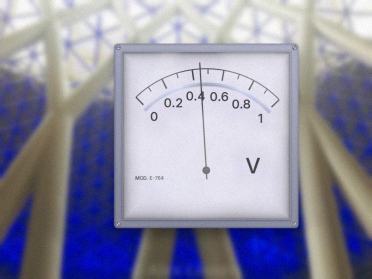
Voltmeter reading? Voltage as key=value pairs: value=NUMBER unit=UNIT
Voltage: value=0.45 unit=V
